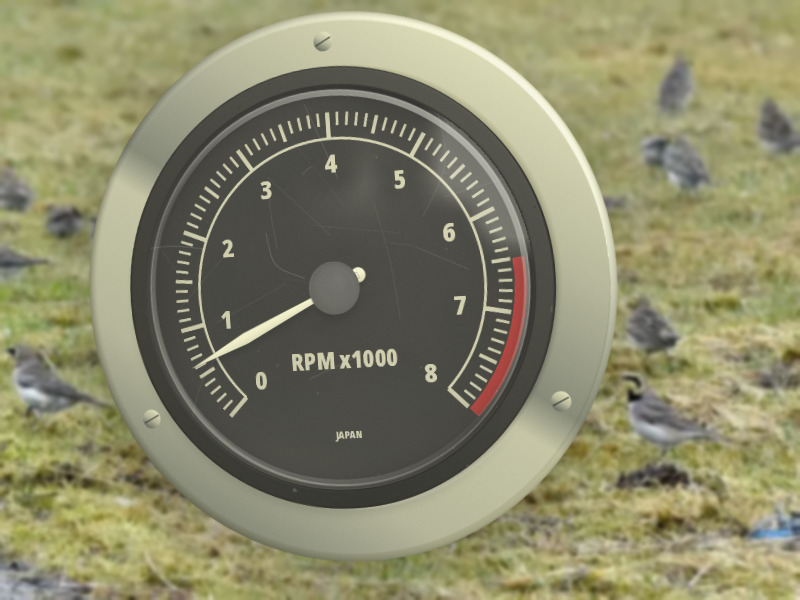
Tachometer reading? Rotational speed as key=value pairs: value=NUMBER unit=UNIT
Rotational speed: value=600 unit=rpm
